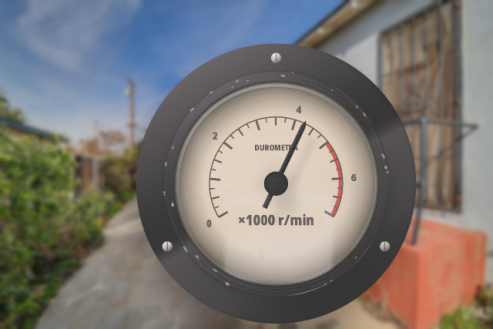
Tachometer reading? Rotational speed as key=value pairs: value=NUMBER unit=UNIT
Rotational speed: value=4250 unit=rpm
